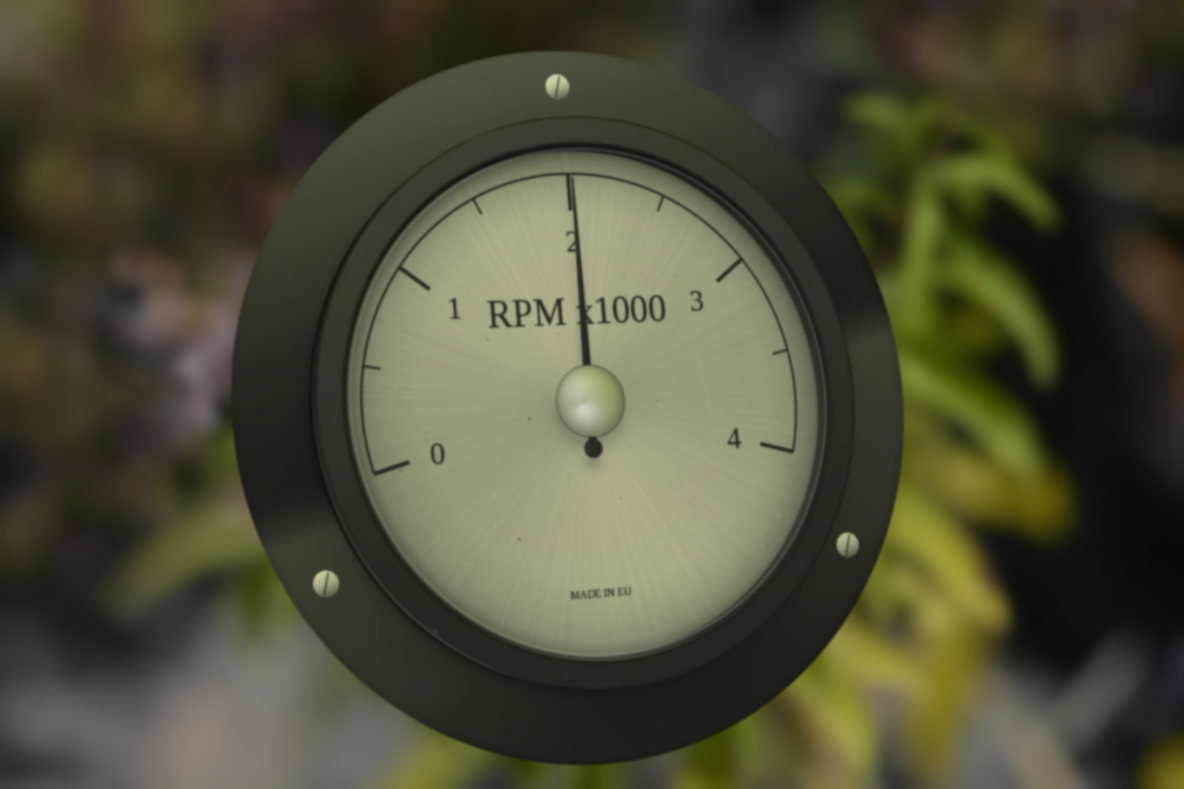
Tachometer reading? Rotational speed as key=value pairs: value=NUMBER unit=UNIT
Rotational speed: value=2000 unit=rpm
